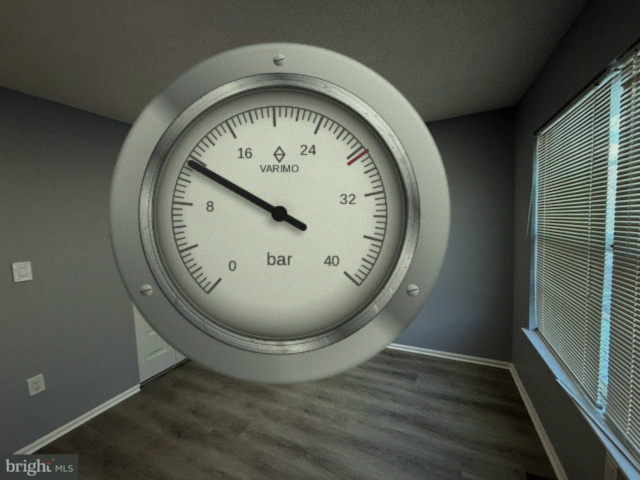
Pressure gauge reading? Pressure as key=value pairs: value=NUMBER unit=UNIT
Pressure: value=11.5 unit=bar
